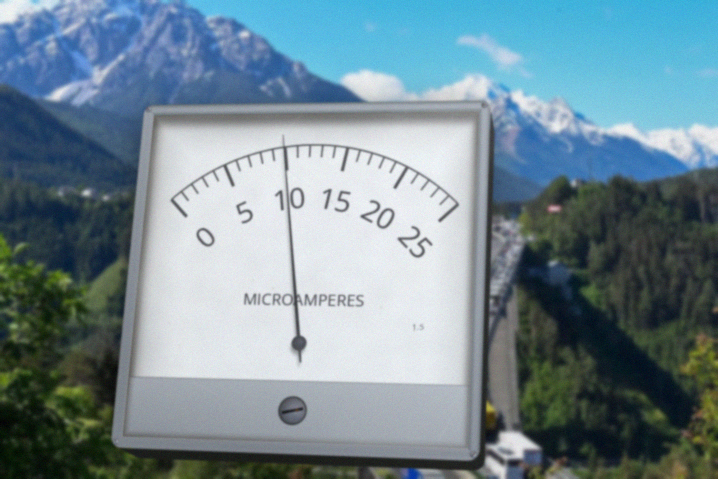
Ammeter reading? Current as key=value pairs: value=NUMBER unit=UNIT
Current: value=10 unit=µA
